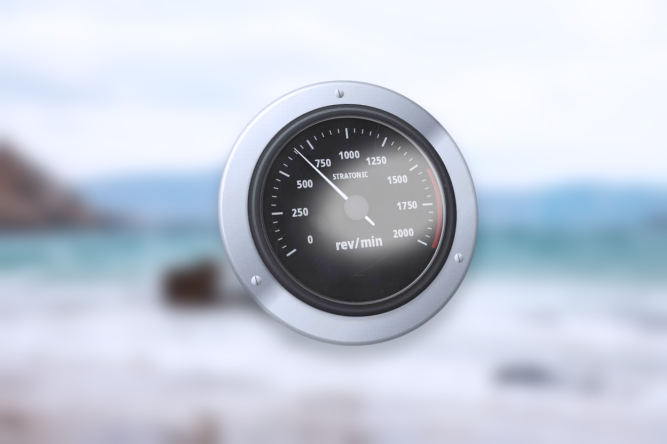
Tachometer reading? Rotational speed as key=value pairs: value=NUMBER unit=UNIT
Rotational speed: value=650 unit=rpm
